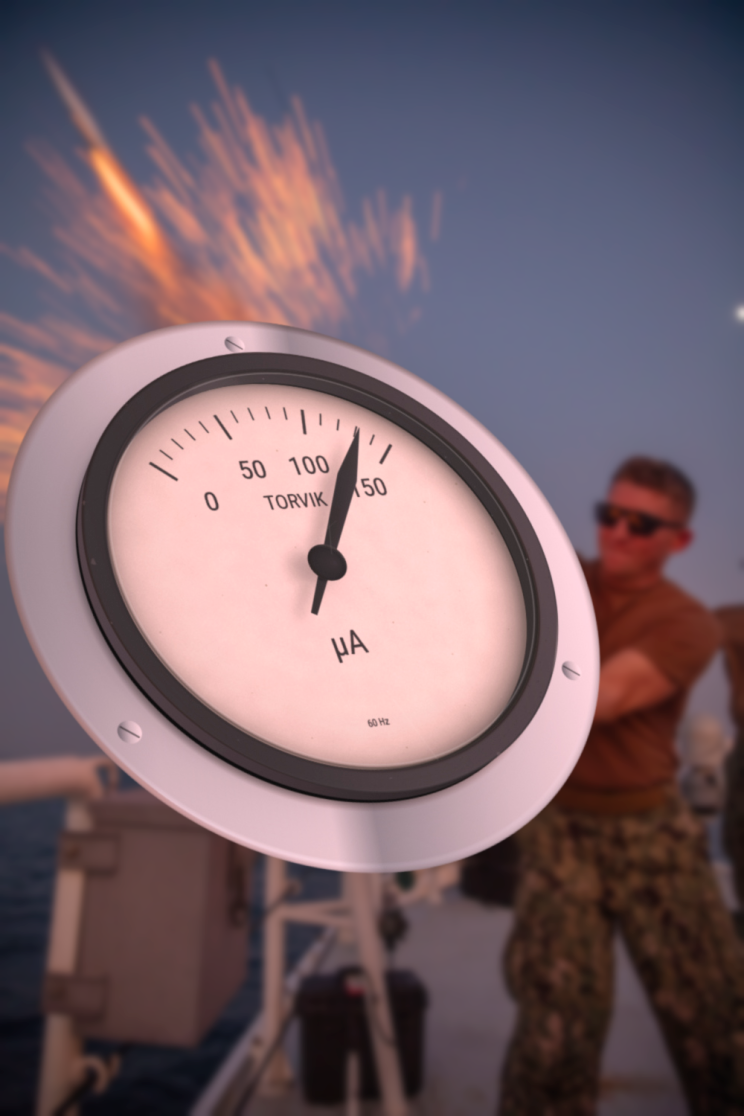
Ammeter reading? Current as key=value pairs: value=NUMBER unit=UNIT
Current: value=130 unit=µA
